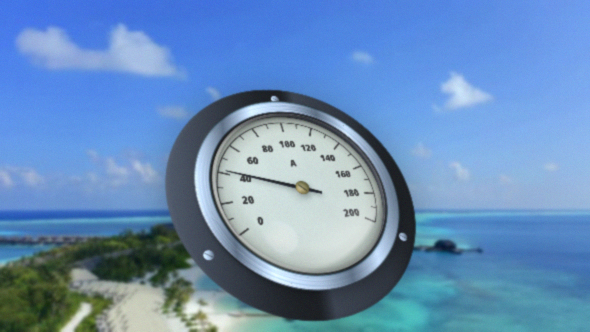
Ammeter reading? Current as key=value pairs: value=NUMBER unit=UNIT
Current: value=40 unit=A
